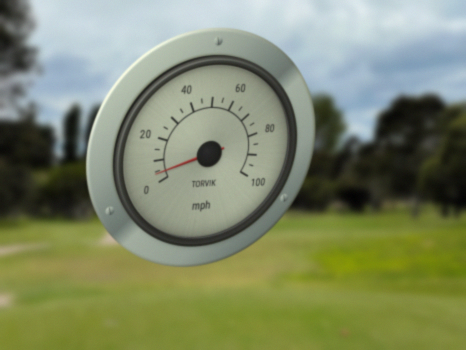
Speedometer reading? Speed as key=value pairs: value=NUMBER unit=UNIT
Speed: value=5 unit=mph
